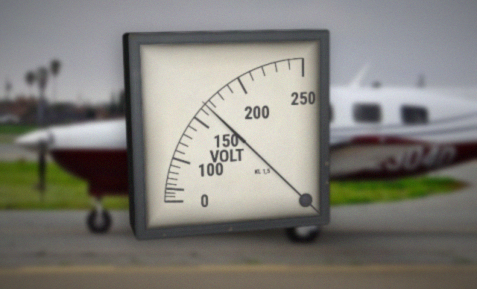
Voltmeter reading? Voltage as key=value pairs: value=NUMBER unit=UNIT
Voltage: value=165 unit=V
